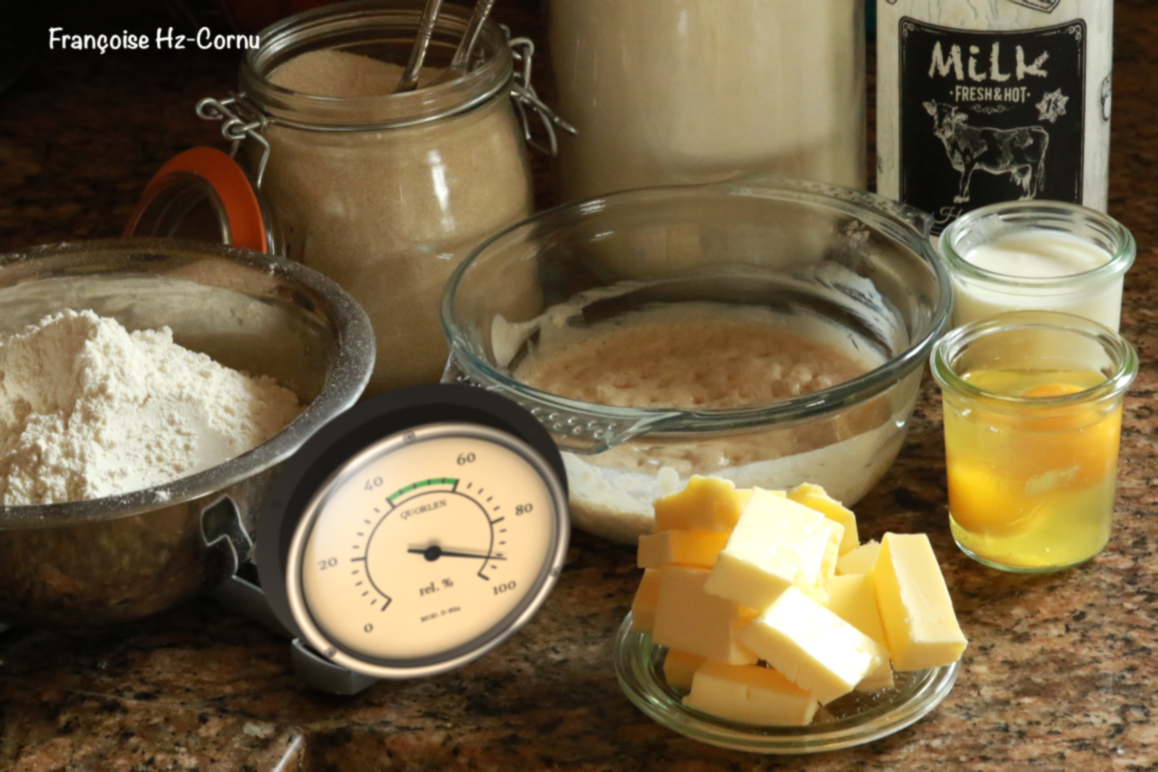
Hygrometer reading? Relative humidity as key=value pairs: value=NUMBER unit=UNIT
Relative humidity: value=92 unit=%
